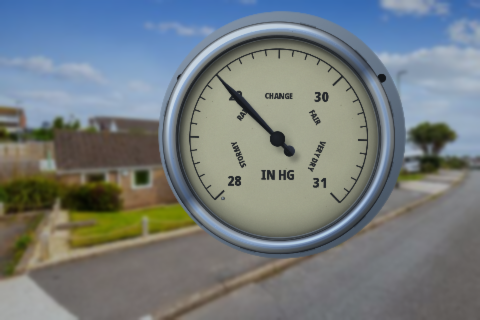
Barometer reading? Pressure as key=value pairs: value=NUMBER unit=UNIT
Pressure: value=29 unit=inHg
